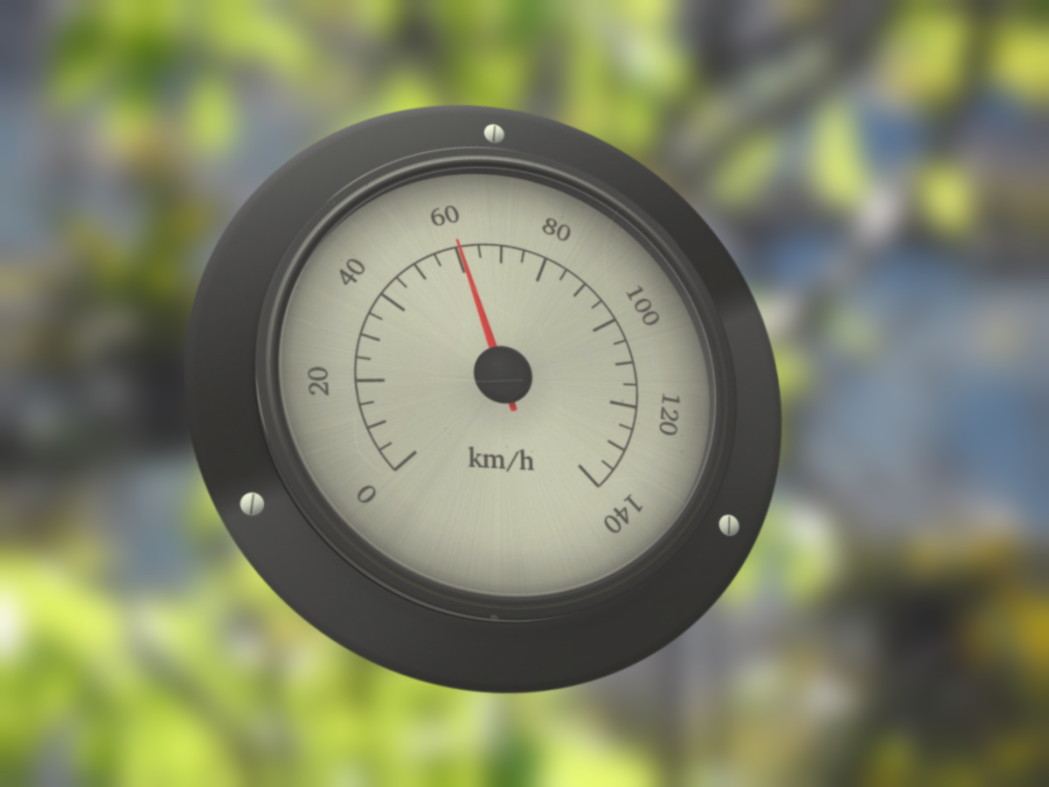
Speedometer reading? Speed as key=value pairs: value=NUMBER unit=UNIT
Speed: value=60 unit=km/h
